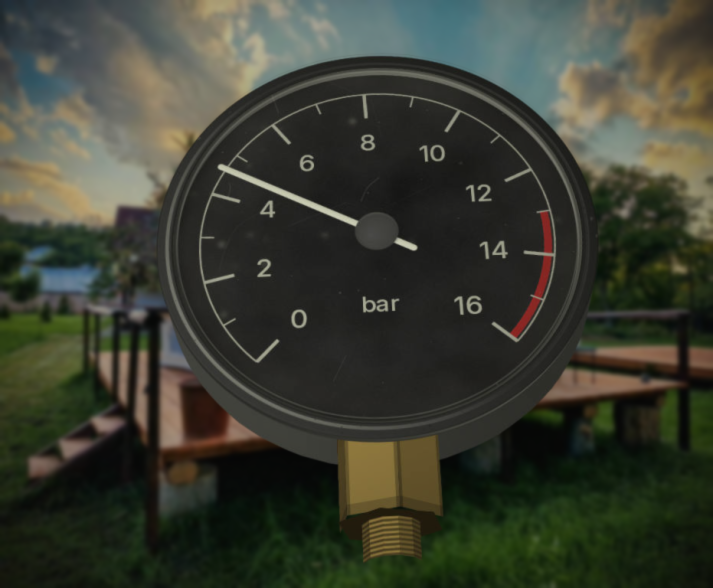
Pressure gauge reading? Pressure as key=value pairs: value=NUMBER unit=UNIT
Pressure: value=4.5 unit=bar
